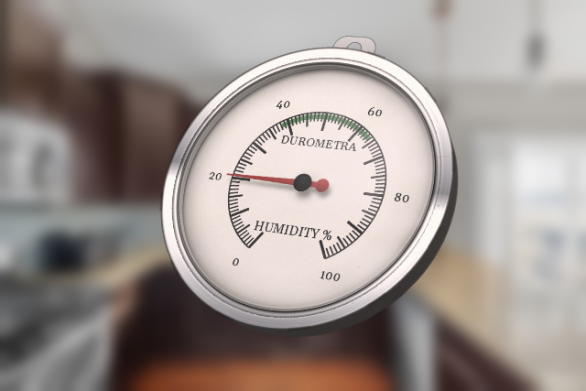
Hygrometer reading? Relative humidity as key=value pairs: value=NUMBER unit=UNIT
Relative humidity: value=20 unit=%
